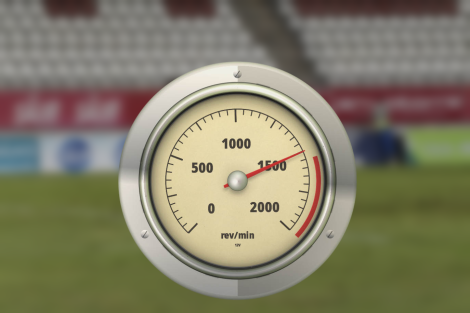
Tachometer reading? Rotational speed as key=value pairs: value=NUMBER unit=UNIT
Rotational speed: value=1500 unit=rpm
